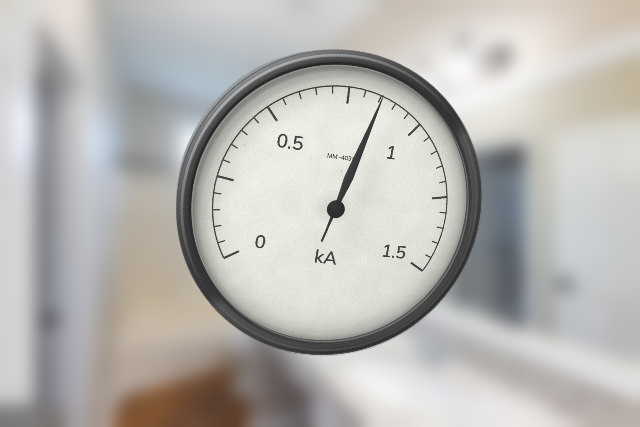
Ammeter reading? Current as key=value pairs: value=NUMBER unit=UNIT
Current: value=0.85 unit=kA
